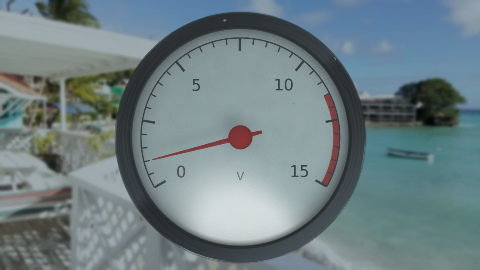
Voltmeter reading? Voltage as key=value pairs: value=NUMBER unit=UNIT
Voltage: value=1 unit=V
